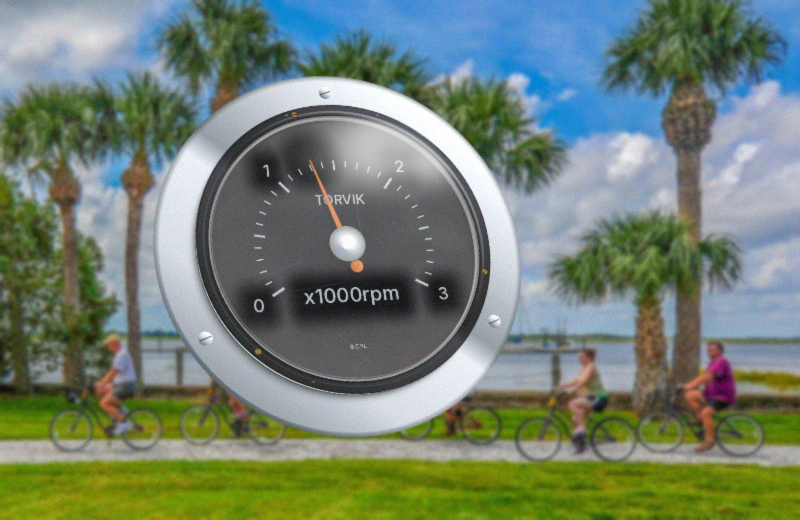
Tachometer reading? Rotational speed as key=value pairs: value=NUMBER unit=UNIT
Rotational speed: value=1300 unit=rpm
